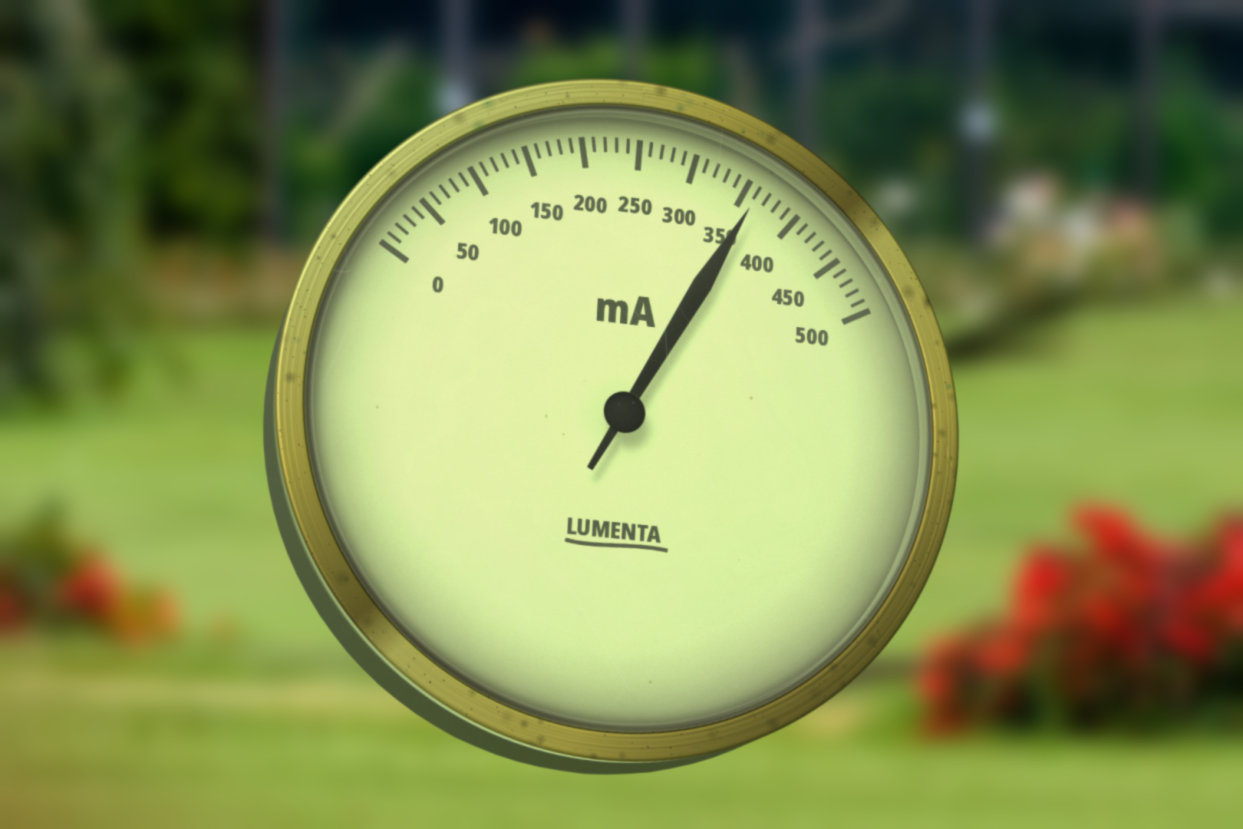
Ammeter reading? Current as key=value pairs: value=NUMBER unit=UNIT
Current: value=360 unit=mA
